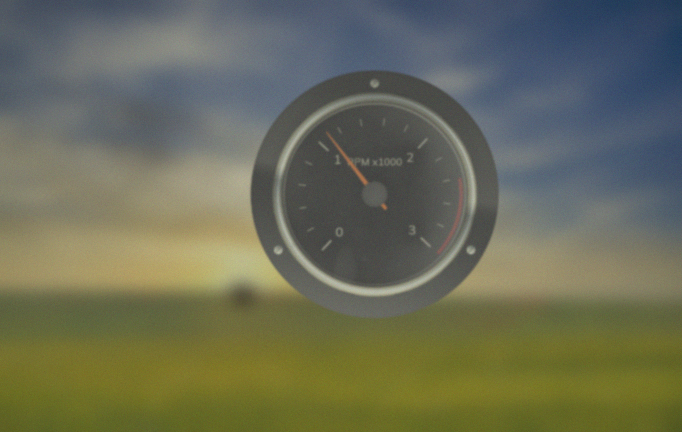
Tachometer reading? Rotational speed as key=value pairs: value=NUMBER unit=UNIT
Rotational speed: value=1100 unit=rpm
